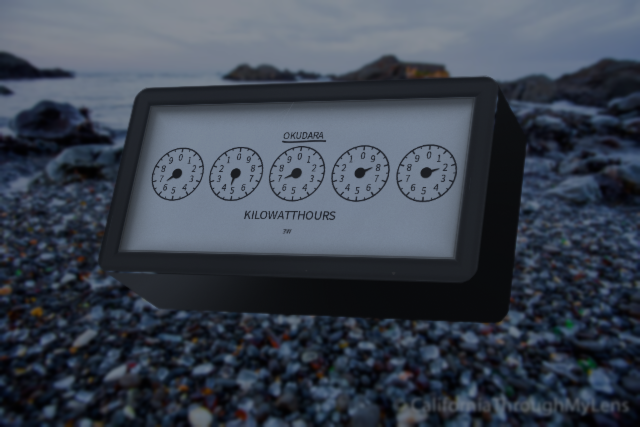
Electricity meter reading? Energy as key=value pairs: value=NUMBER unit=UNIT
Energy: value=64682 unit=kWh
